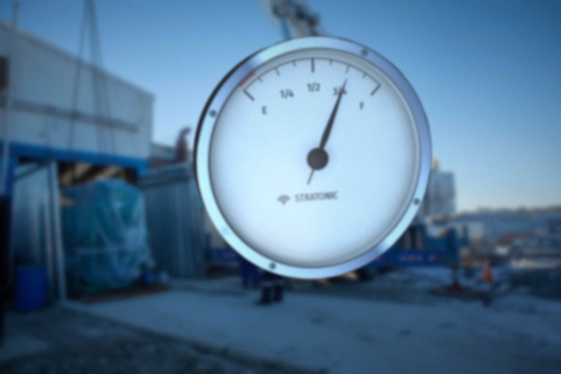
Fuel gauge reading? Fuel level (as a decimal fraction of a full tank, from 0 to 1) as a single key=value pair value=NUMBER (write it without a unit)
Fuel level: value=0.75
